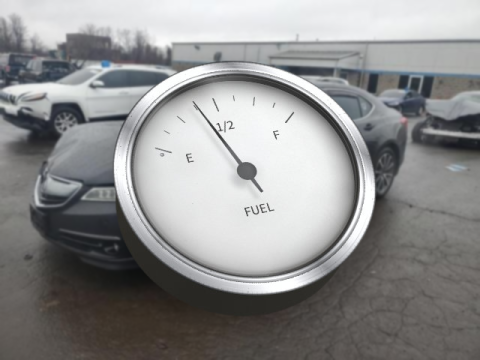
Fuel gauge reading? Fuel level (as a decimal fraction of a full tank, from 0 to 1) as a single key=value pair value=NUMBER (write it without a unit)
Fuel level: value=0.375
